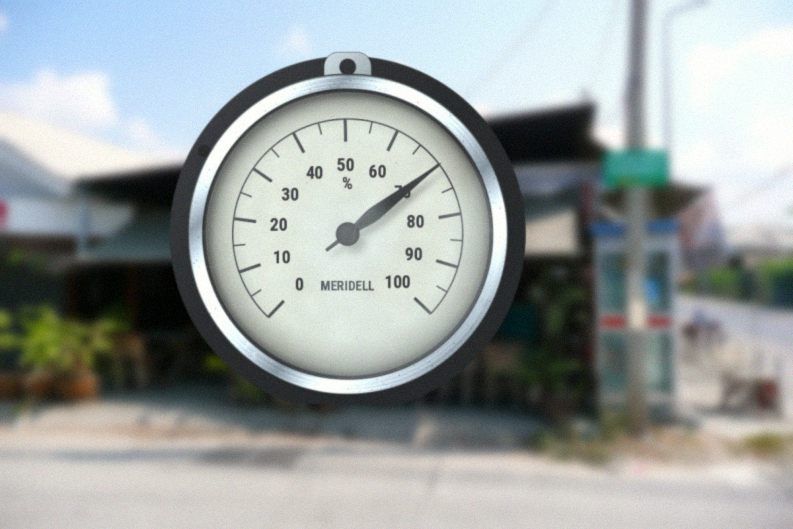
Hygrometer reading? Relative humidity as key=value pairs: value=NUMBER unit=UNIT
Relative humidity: value=70 unit=%
